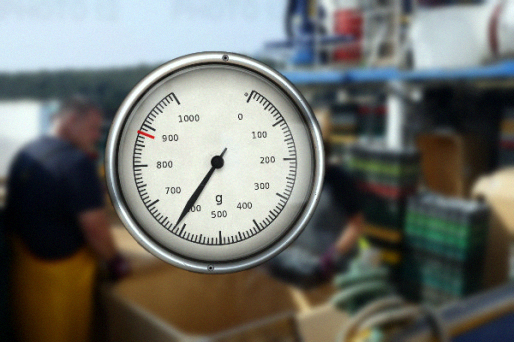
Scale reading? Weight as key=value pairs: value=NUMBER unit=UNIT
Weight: value=620 unit=g
